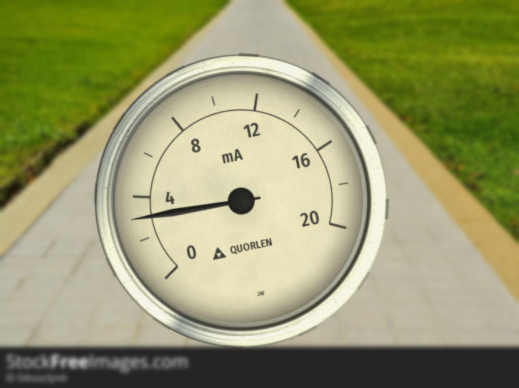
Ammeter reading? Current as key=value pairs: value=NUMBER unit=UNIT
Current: value=3 unit=mA
